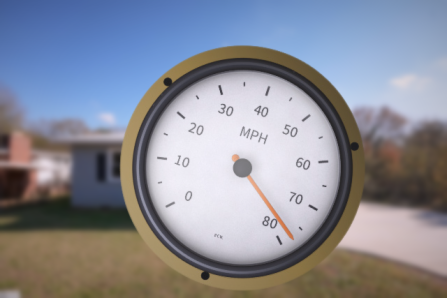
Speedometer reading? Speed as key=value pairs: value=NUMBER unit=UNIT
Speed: value=77.5 unit=mph
